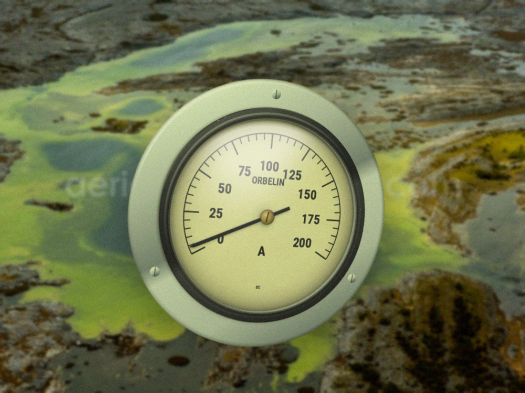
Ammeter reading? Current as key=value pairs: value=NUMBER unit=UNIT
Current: value=5 unit=A
